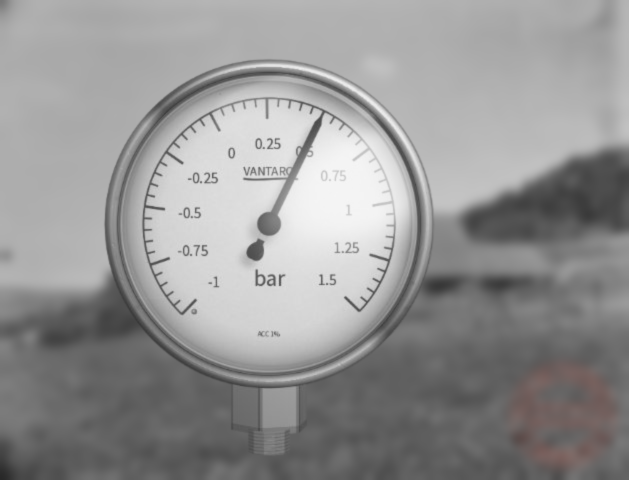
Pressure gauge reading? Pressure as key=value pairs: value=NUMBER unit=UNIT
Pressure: value=0.5 unit=bar
